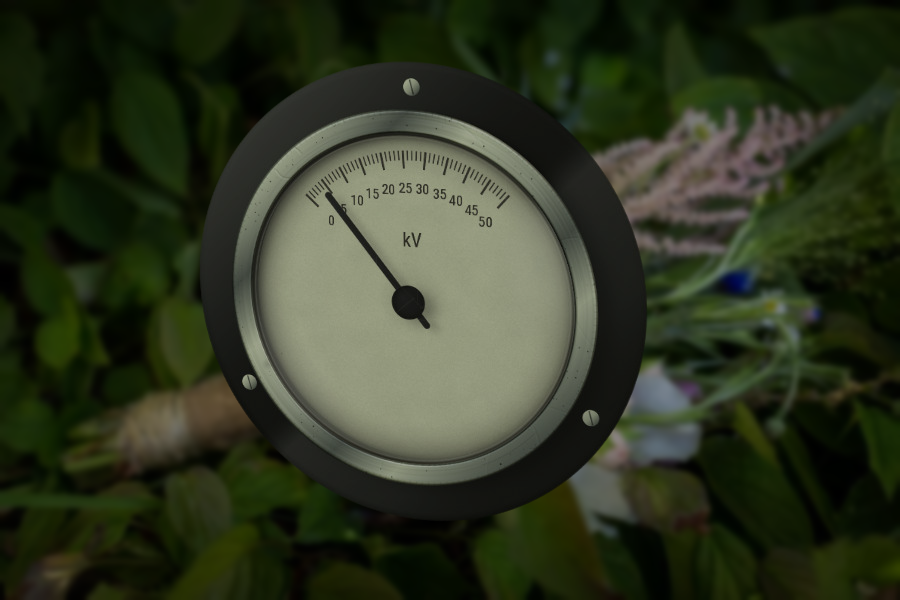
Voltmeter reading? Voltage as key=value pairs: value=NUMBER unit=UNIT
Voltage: value=5 unit=kV
